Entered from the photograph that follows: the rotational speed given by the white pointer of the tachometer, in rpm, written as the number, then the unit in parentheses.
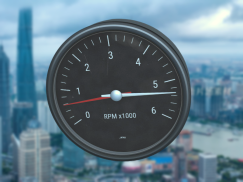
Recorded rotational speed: 5300 (rpm)
